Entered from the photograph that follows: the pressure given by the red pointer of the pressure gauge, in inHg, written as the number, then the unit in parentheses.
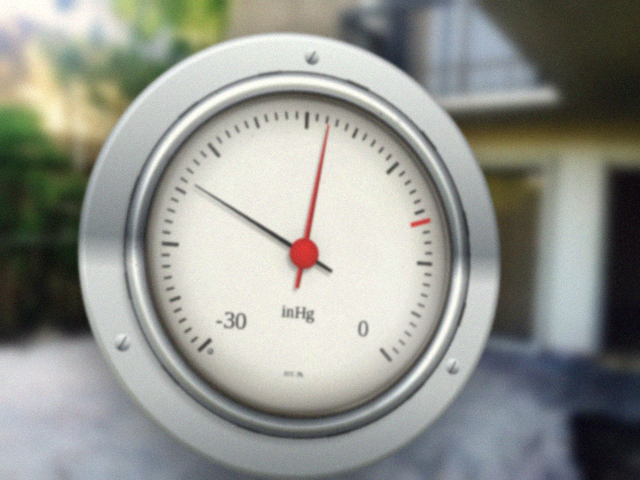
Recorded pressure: -14 (inHg)
